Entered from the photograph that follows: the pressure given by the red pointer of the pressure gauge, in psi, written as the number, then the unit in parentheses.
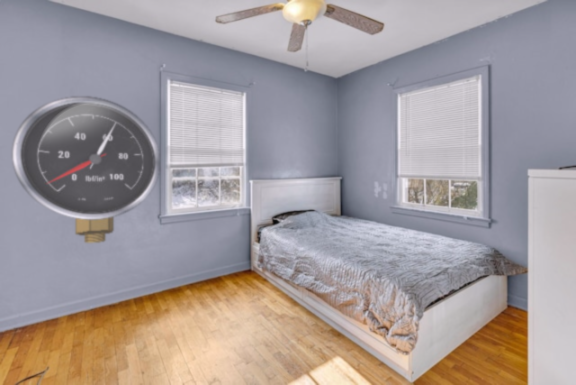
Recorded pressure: 5 (psi)
